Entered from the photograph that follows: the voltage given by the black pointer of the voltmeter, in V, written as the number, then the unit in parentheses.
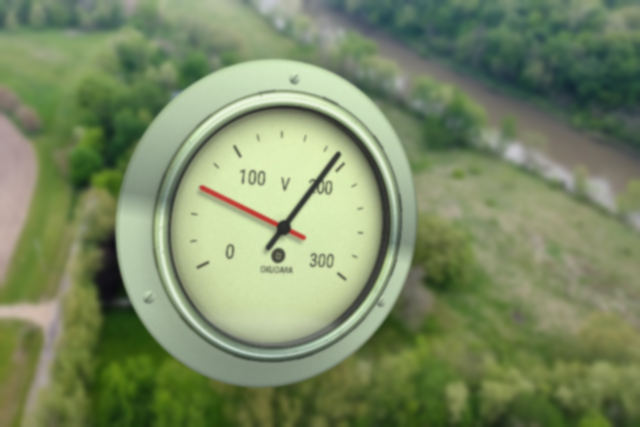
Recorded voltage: 190 (V)
